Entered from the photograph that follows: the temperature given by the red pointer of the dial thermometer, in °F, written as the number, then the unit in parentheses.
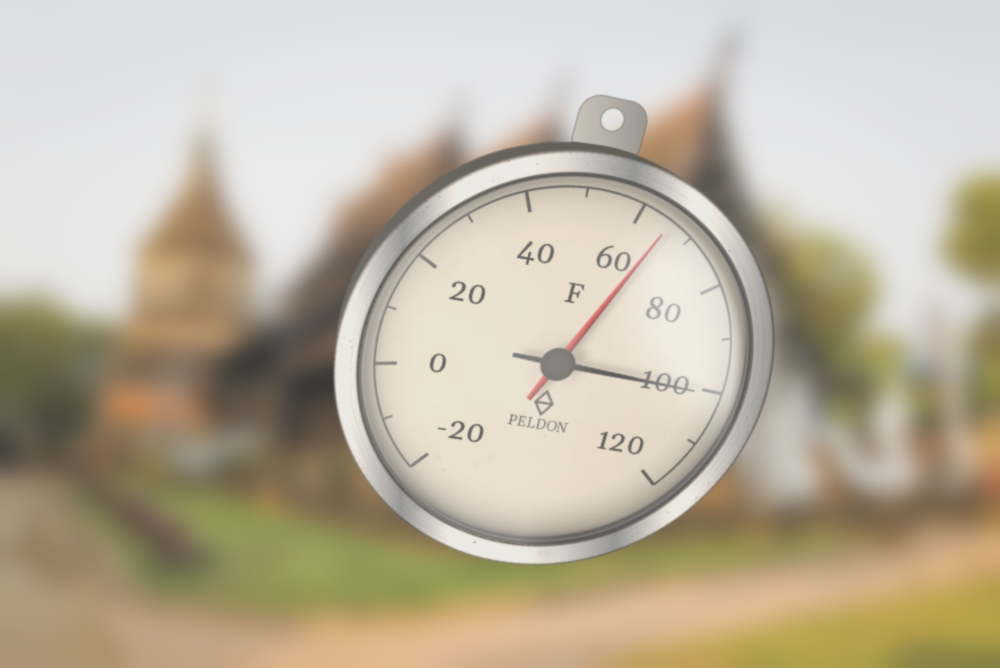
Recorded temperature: 65 (°F)
